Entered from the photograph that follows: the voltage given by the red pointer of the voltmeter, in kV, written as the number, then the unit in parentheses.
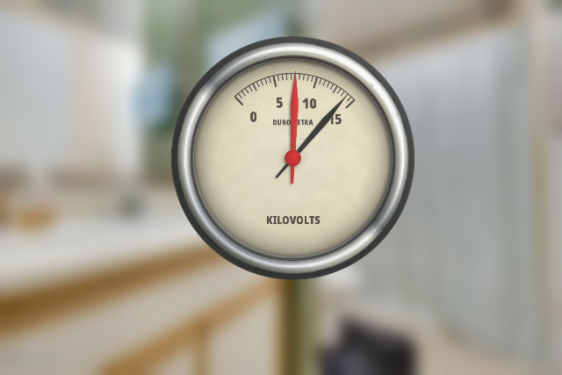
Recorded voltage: 7.5 (kV)
